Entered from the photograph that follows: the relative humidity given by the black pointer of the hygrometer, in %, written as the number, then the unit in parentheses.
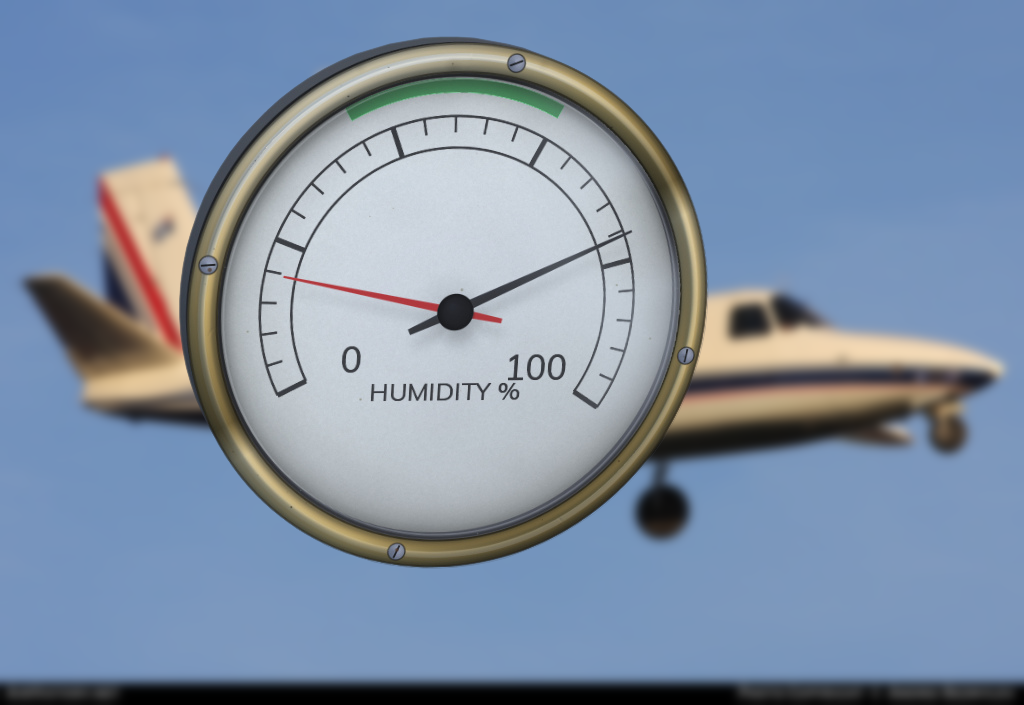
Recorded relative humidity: 76 (%)
